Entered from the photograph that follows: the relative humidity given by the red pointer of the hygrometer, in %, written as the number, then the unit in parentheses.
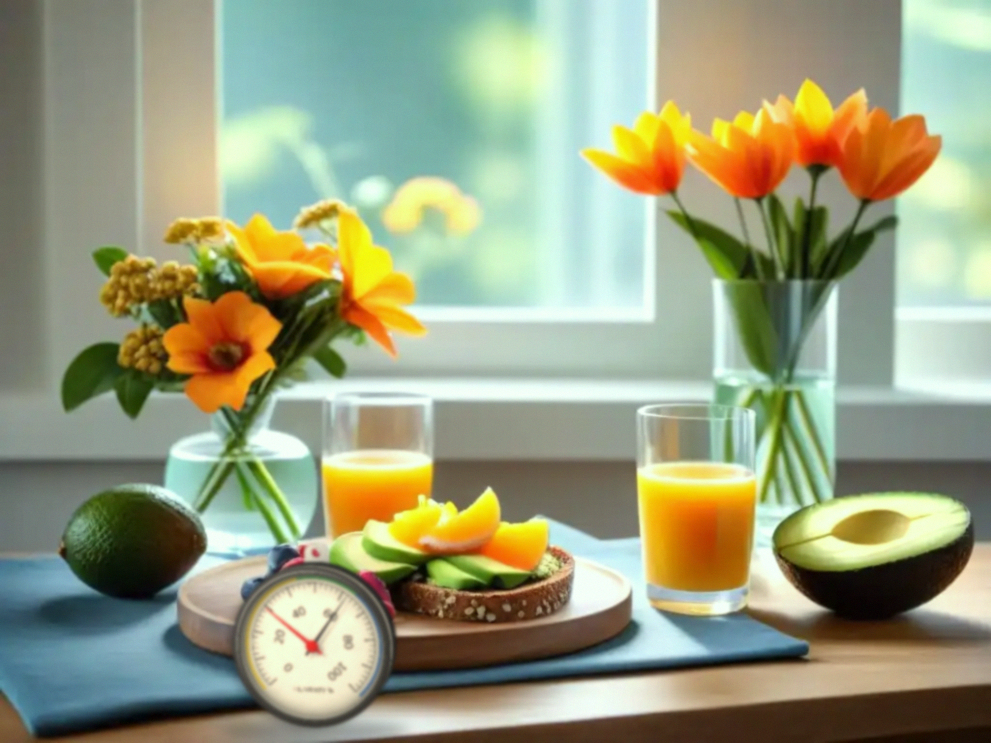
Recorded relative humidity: 30 (%)
